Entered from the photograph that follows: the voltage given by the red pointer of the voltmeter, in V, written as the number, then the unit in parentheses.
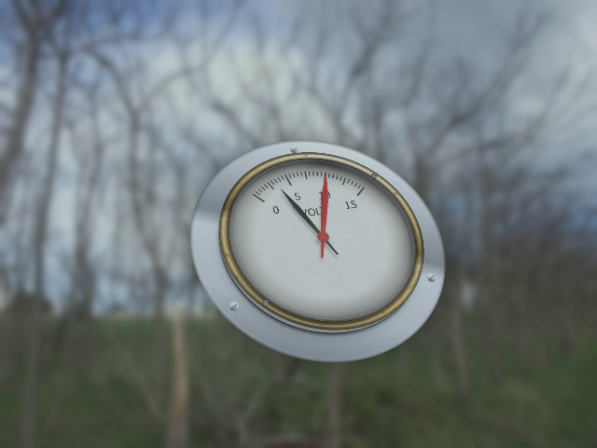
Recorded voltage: 10 (V)
